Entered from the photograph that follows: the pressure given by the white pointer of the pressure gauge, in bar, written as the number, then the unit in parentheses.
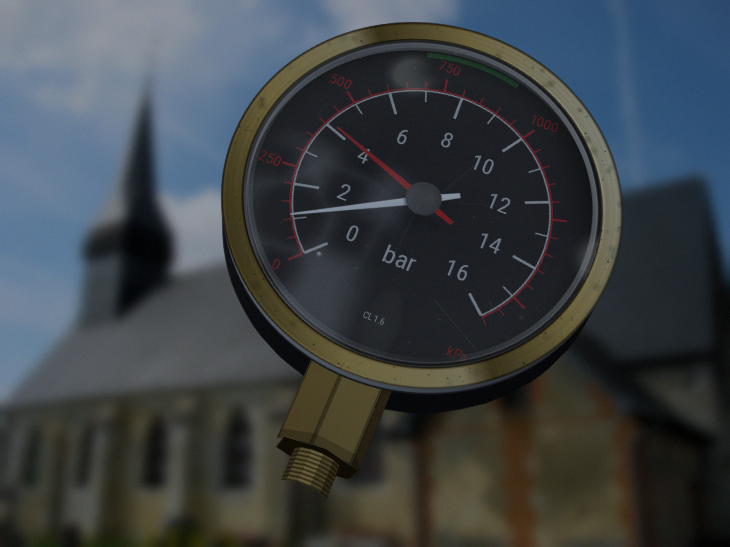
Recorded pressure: 1 (bar)
